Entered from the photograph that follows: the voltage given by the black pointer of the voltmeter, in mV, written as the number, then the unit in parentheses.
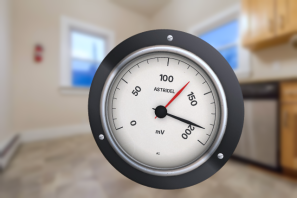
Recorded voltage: 185 (mV)
